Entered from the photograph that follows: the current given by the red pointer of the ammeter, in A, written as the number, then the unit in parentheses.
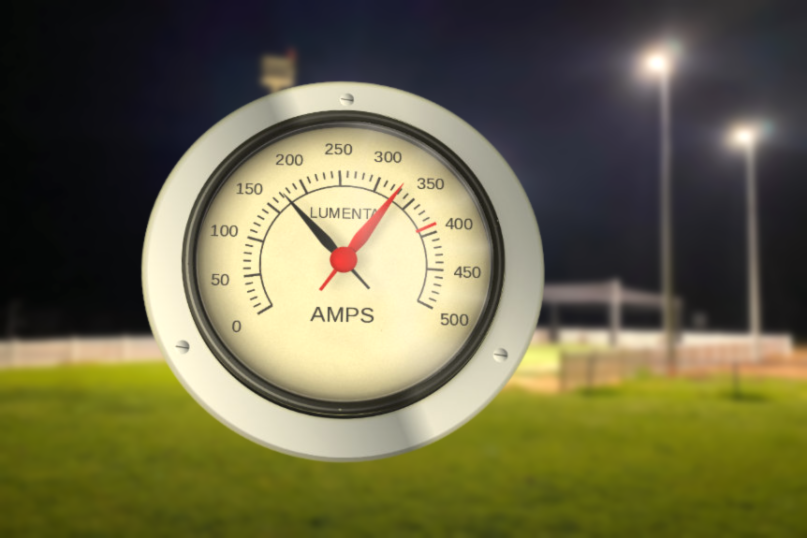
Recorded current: 330 (A)
